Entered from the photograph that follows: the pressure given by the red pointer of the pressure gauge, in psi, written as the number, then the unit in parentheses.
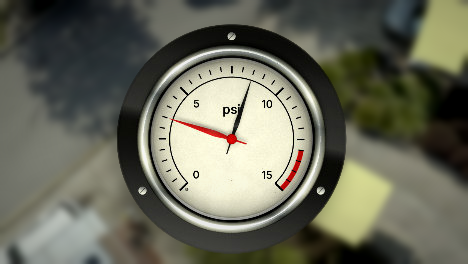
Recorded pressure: 3.5 (psi)
